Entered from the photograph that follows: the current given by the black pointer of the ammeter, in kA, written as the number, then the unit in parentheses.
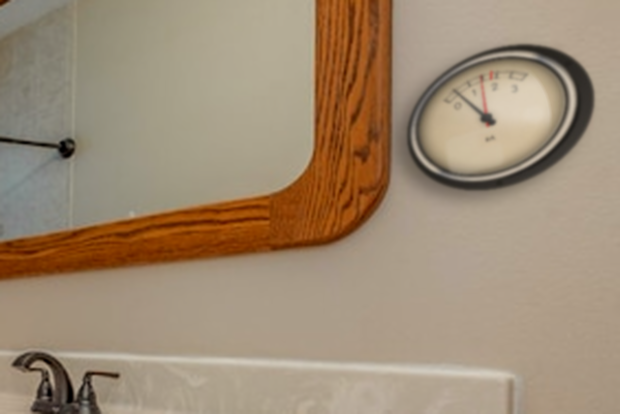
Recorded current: 0.5 (kA)
